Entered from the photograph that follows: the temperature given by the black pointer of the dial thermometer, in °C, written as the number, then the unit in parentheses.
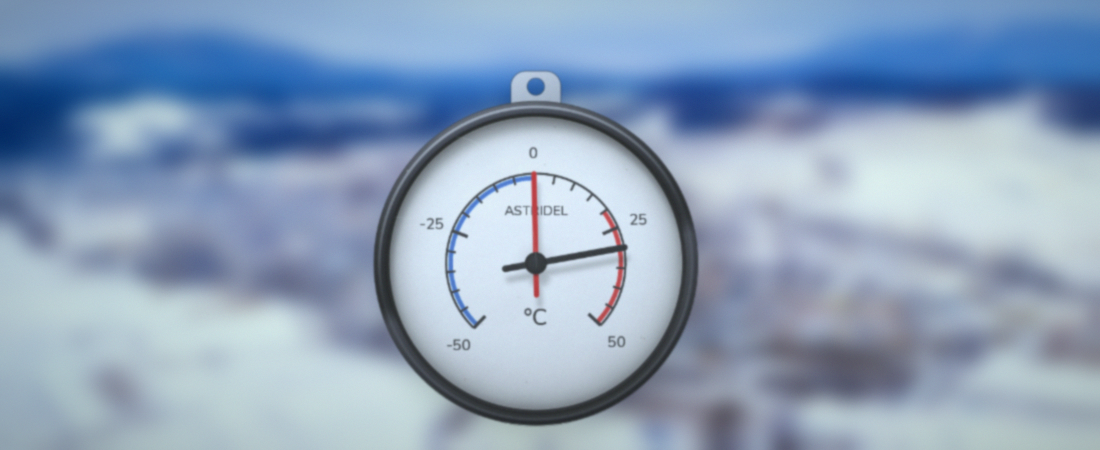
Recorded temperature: 30 (°C)
